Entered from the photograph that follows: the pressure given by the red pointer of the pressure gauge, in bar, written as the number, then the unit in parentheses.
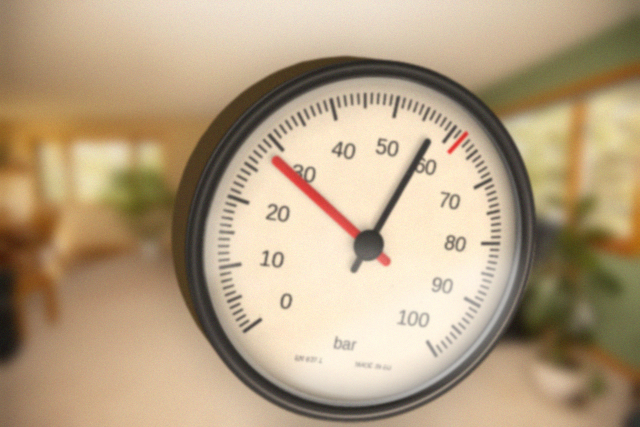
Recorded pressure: 28 (bar)
